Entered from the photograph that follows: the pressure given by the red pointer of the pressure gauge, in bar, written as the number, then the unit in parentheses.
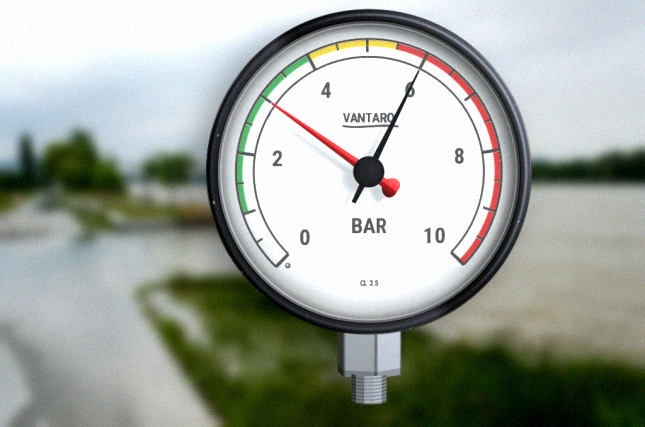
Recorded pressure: 3 (bar)
